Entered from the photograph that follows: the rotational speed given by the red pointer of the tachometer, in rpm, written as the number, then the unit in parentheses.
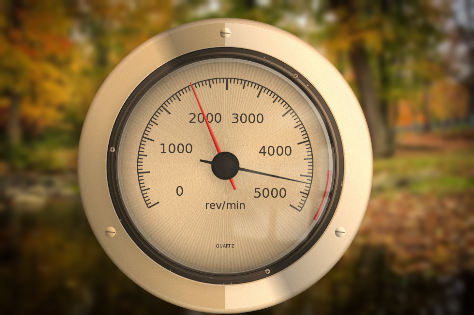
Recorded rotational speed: 2000 (rpm)
